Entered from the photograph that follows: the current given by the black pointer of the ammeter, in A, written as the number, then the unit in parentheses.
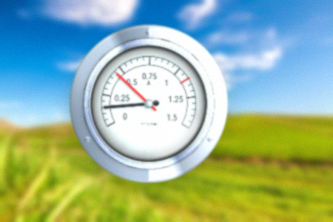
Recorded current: 0.15 (A)
